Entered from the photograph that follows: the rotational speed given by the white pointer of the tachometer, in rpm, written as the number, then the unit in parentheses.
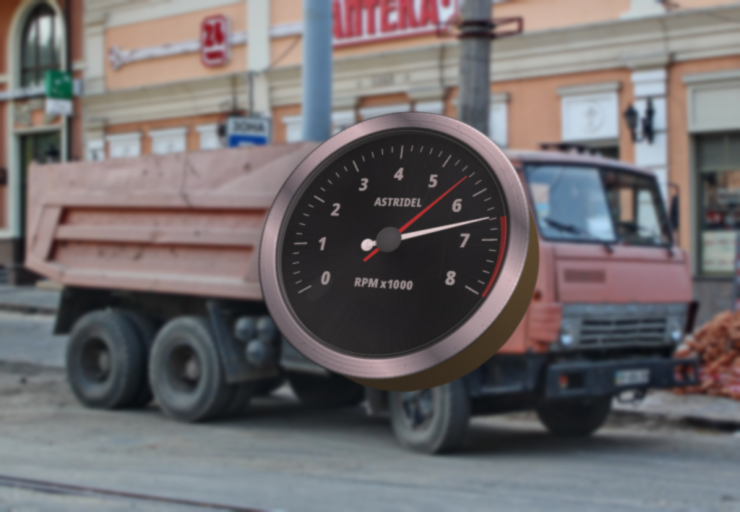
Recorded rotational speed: 6600 (rpm)
